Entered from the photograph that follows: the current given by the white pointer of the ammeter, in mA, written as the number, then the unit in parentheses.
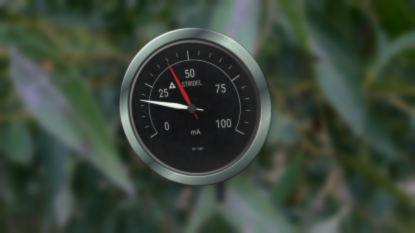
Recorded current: 17.5 (mA)
